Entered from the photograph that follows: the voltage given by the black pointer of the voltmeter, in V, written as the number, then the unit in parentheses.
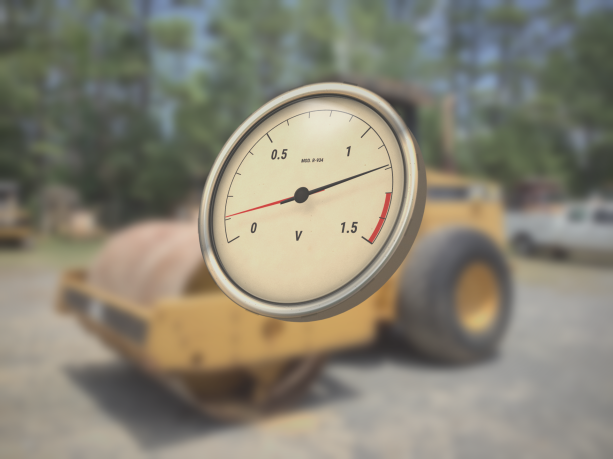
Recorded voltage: 1.2 (V)
